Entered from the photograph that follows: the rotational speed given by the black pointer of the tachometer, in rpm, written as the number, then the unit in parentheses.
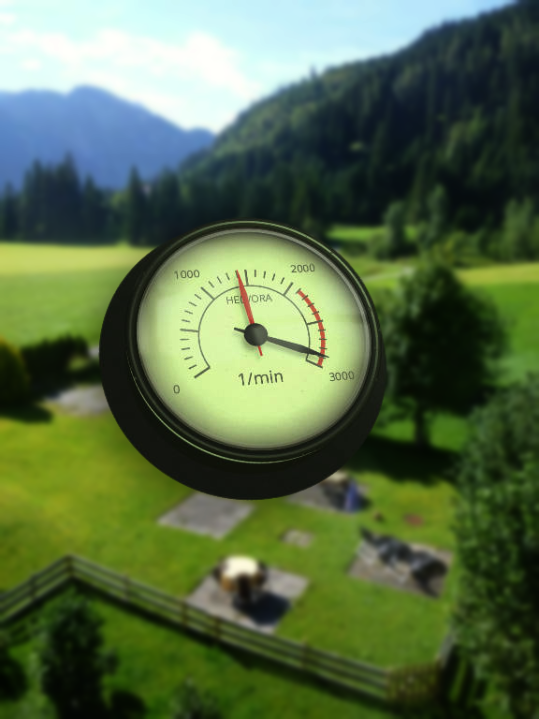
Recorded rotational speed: 2900 (rpm)
